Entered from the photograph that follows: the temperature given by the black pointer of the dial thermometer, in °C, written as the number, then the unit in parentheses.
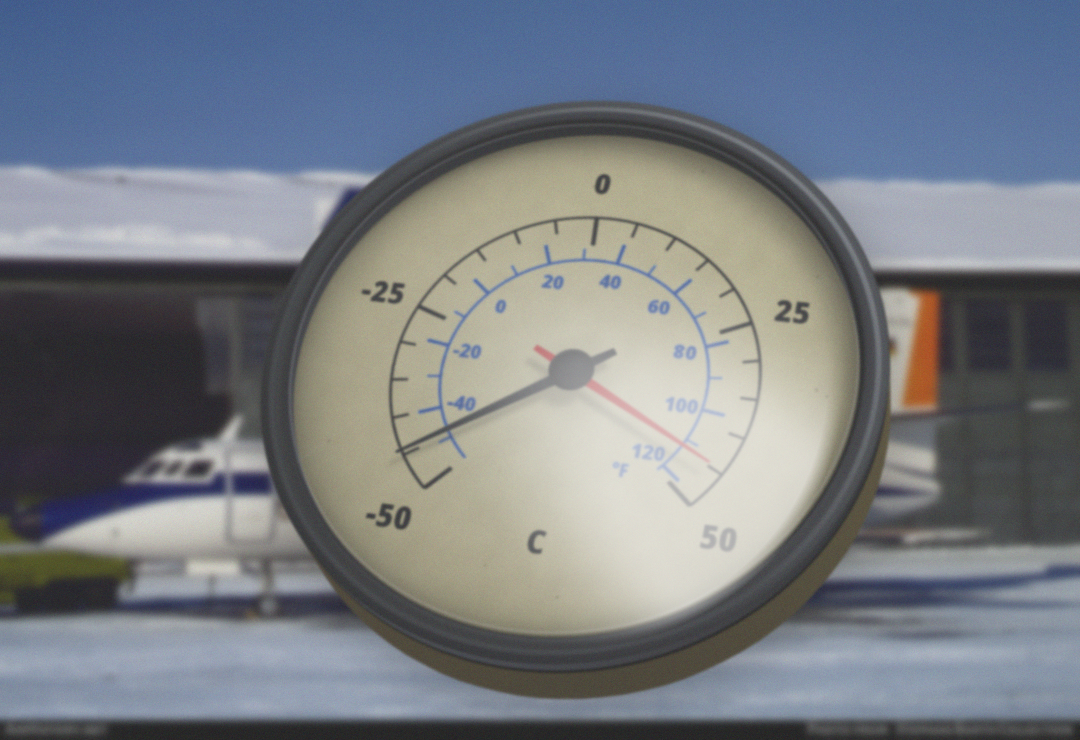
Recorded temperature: -45 (°C)
